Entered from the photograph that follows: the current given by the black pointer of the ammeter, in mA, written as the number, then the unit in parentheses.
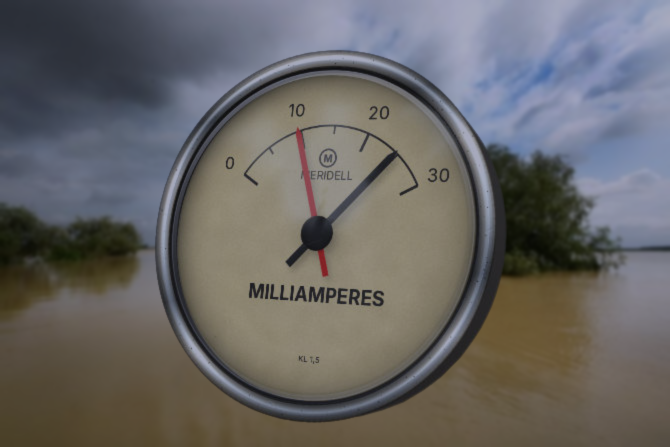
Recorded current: 25 (mA)
